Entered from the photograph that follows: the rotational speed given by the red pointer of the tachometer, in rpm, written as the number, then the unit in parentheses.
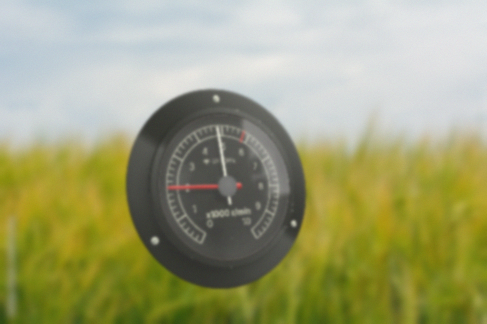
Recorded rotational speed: 2000 (rpm)
